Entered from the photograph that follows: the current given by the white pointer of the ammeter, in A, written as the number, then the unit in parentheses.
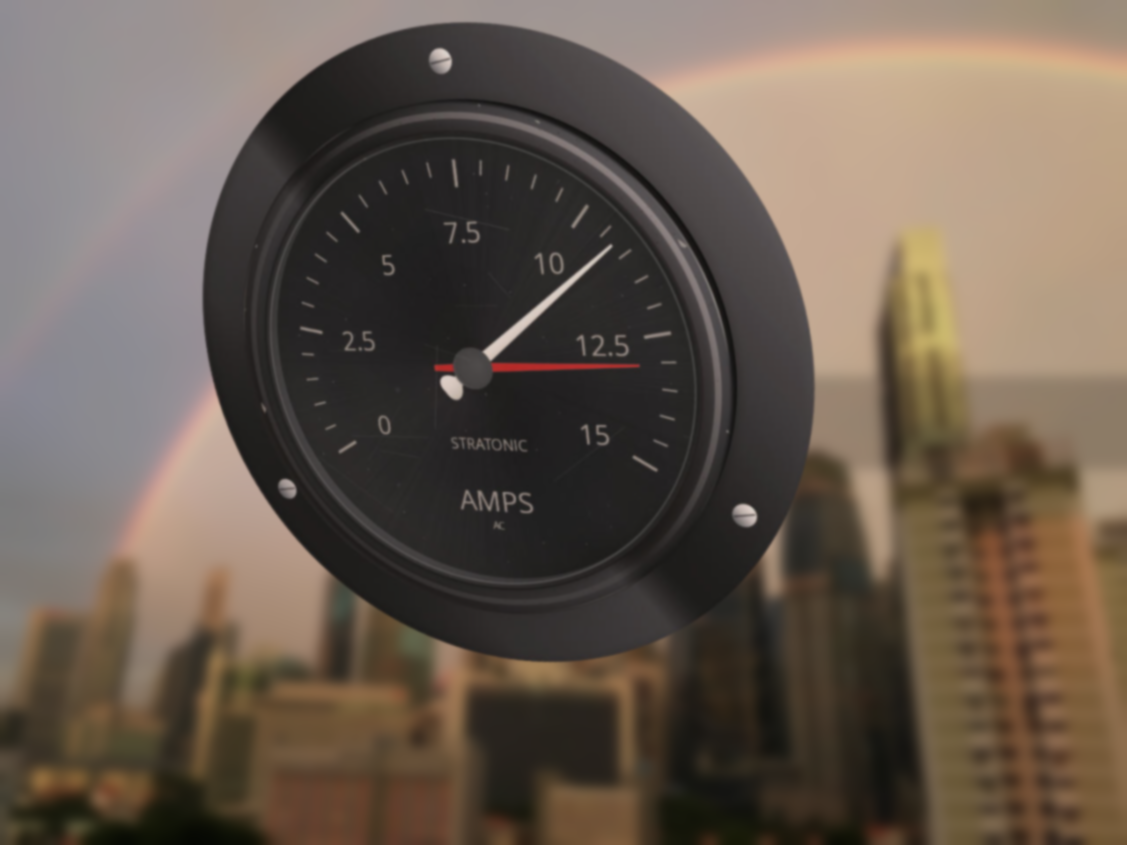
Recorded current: 10.75 (A)
